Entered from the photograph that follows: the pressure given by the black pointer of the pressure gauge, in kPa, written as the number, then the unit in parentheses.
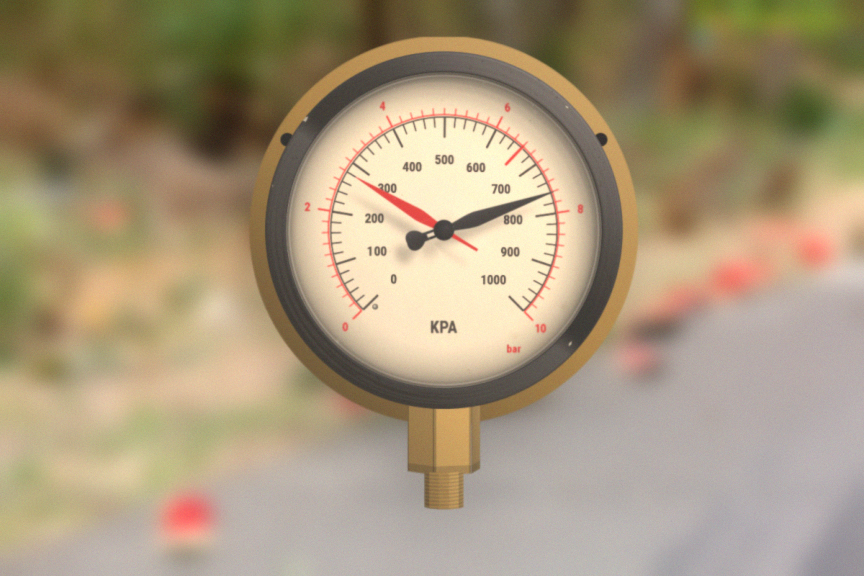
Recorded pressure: 760 (kPa)
